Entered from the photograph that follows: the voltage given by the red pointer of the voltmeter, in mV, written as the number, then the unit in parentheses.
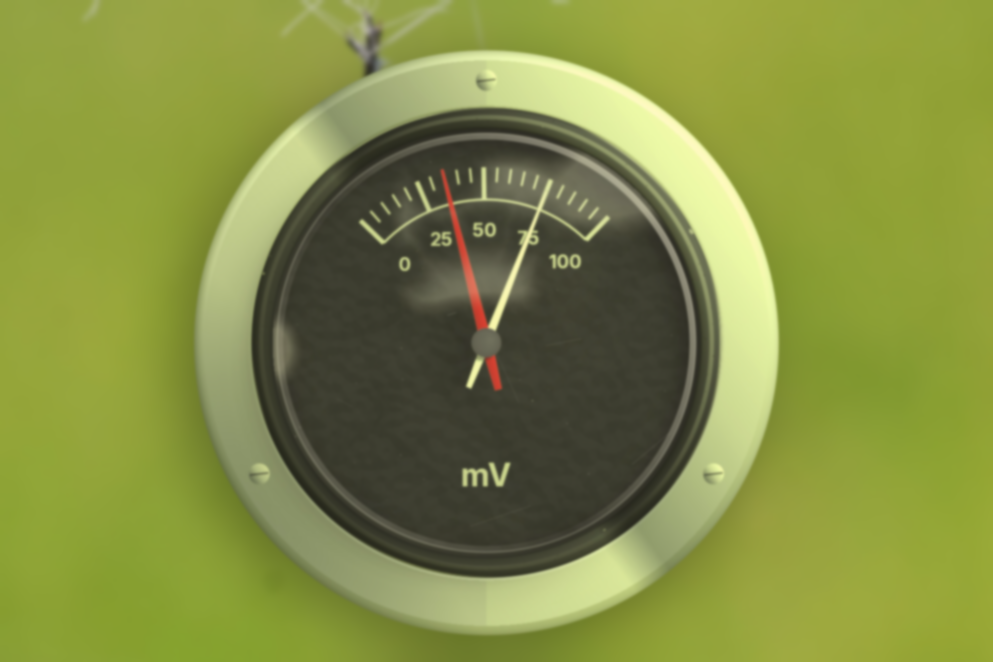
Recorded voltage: 35 (mV)
